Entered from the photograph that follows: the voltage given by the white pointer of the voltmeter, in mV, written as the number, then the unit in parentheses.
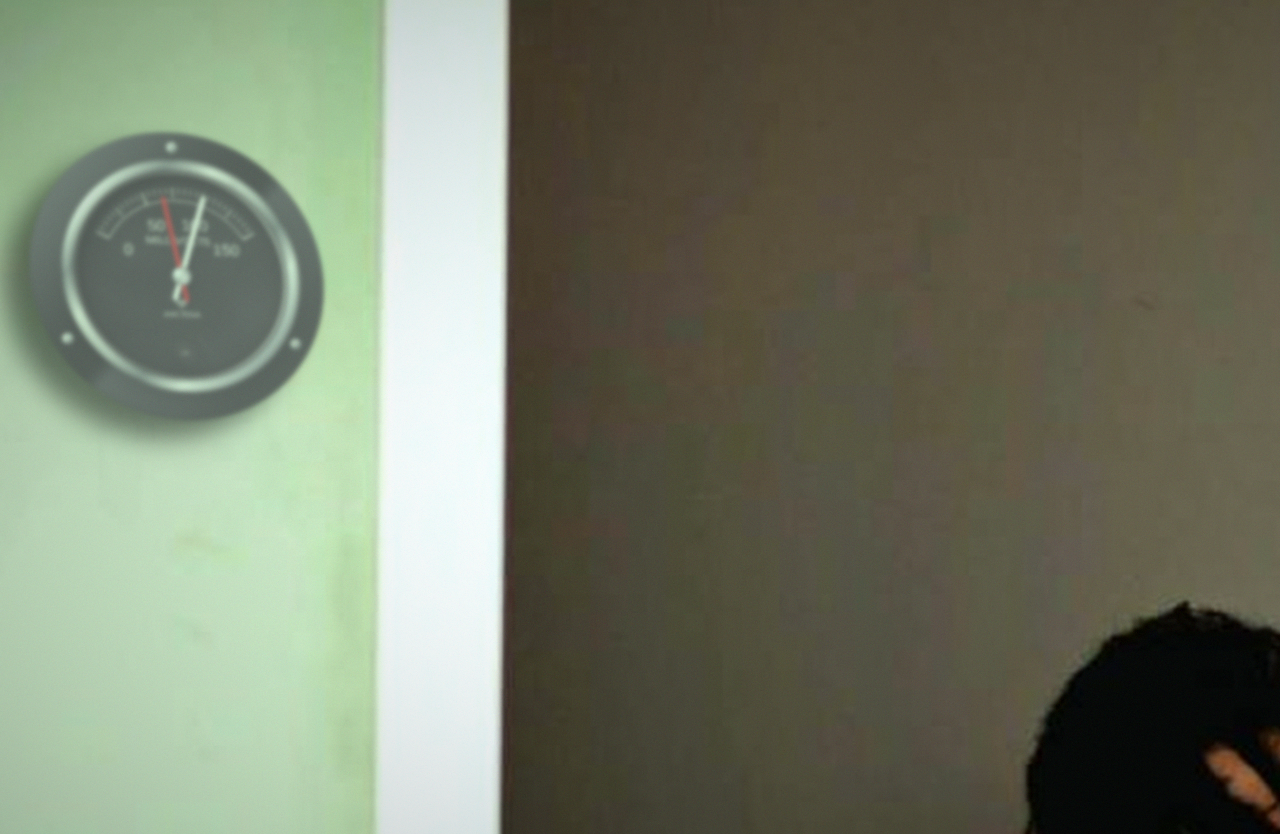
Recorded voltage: 100 (mV)
